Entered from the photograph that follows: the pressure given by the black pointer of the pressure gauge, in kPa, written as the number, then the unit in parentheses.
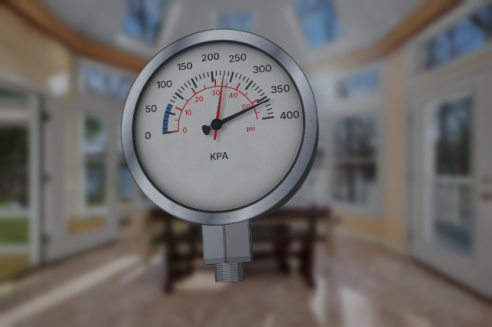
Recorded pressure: 360 (kPa)
